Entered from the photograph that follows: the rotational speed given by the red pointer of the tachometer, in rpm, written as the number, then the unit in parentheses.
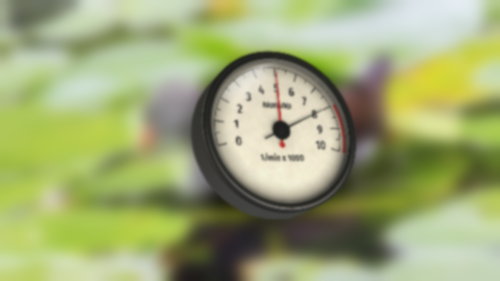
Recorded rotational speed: 5000 (rpm)
